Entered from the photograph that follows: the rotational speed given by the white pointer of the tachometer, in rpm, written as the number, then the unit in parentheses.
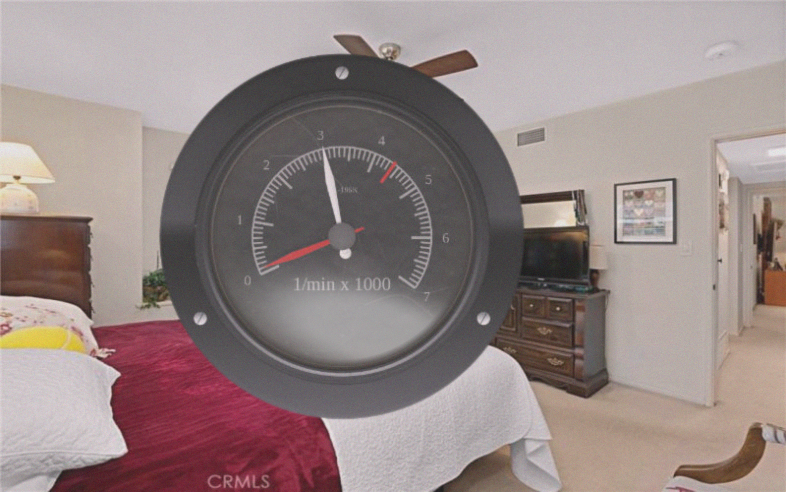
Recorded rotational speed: 3000 (rpm)
